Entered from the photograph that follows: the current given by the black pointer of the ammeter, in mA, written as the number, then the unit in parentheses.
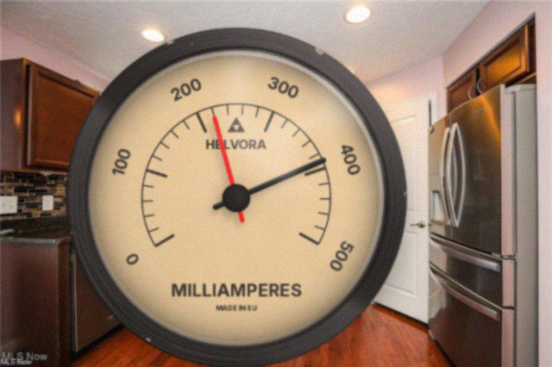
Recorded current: 390 (mA)
